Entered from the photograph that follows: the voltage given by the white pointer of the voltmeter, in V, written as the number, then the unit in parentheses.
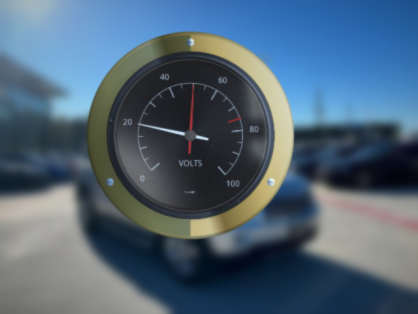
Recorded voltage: 20 (V)
